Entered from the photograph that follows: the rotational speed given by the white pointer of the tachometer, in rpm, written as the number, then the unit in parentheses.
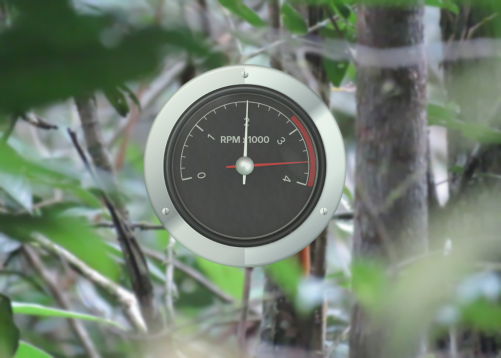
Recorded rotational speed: 2000 (rpm)
